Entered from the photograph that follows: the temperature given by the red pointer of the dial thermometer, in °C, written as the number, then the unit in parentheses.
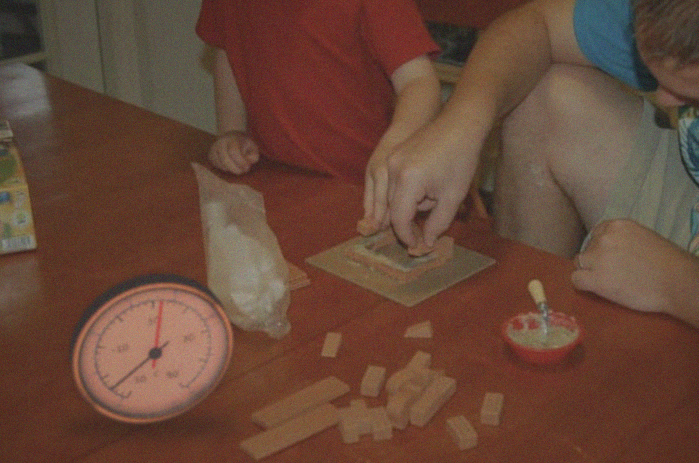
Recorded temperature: 12 (°C)
